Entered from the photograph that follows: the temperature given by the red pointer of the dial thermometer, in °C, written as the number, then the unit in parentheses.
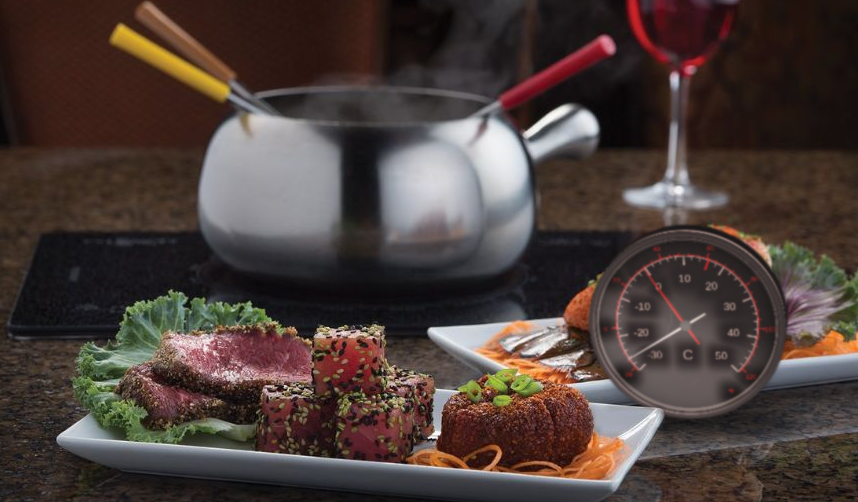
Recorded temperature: 0 (°C)
